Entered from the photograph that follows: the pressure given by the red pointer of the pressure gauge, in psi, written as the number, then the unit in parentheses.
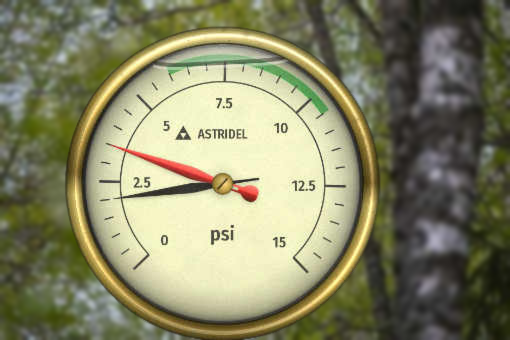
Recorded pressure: 3.5 (psi)
